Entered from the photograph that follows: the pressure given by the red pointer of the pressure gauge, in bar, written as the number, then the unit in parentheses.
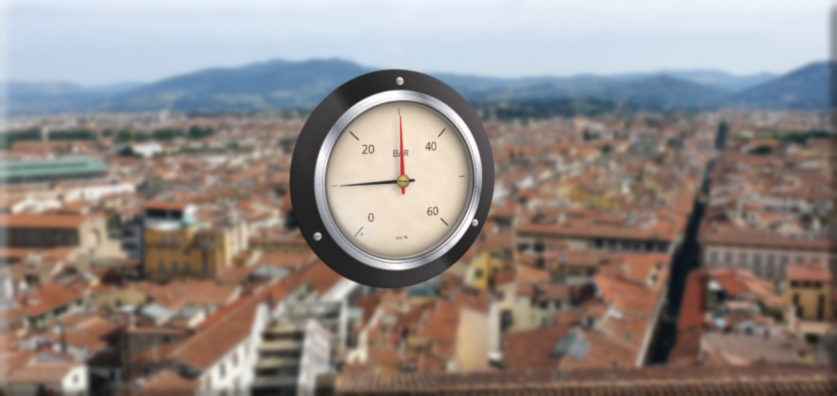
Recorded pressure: 30 (bar)
